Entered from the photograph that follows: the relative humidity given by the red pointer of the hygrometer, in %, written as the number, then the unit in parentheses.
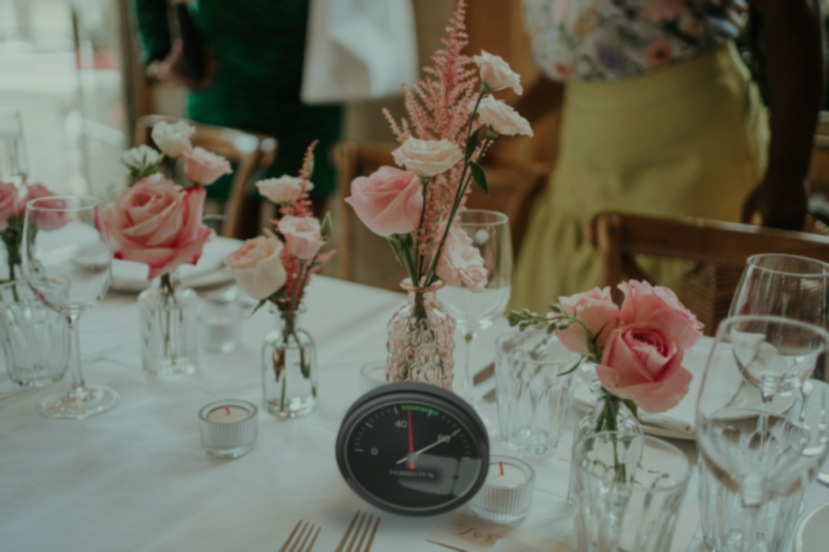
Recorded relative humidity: 48 (%)
